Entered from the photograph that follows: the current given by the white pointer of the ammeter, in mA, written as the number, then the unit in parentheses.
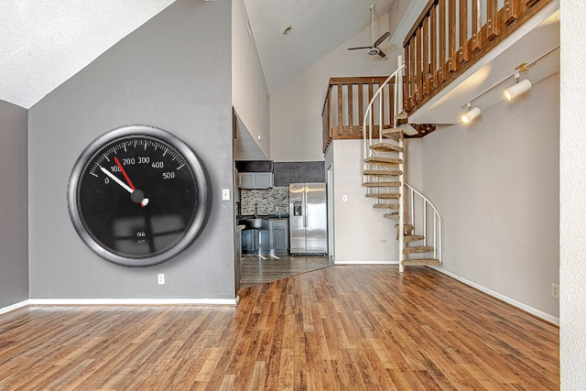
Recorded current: 50 (mA)
